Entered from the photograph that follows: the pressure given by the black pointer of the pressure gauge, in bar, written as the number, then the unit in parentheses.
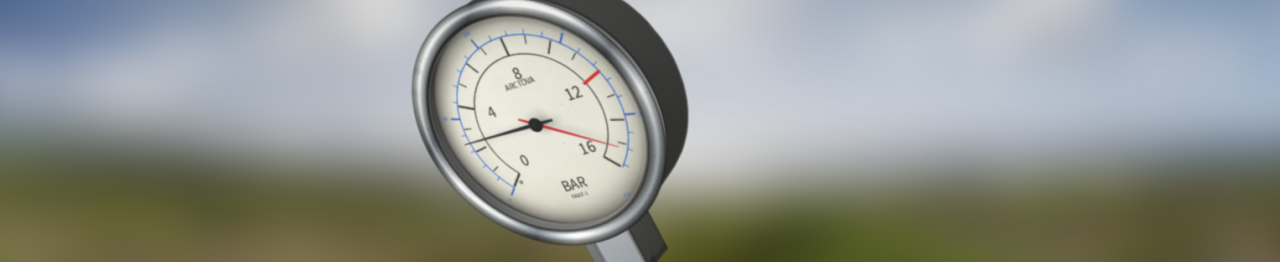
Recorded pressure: 2.5 (bar)
